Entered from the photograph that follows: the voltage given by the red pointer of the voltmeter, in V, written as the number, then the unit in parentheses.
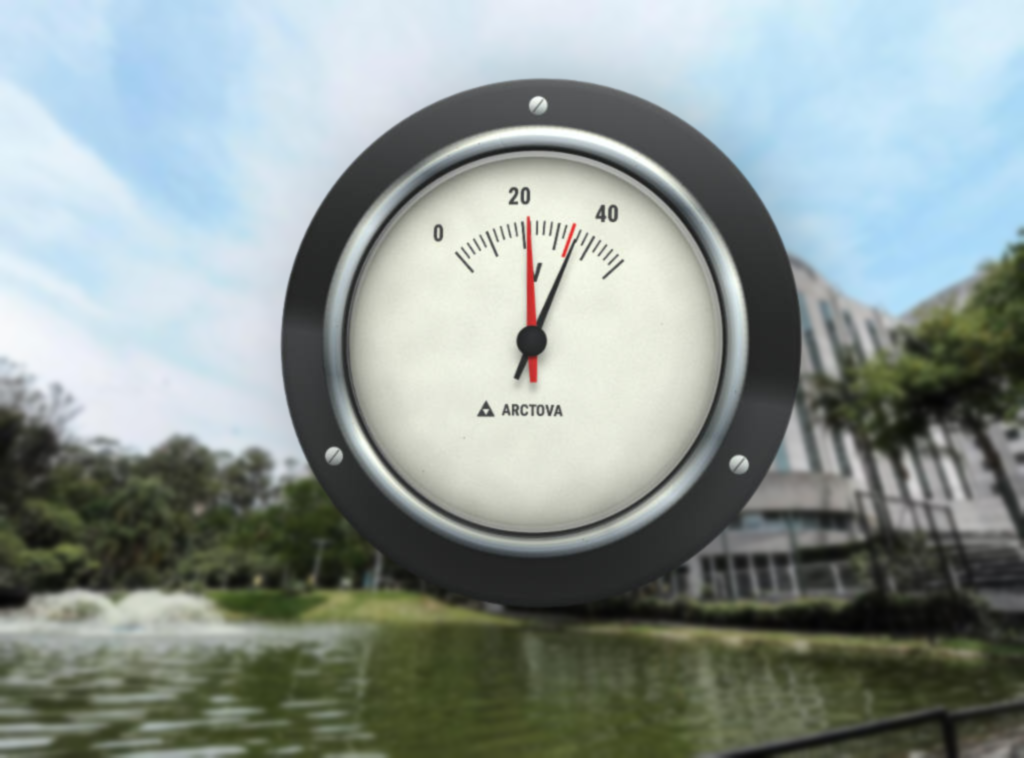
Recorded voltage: 22 (V)
